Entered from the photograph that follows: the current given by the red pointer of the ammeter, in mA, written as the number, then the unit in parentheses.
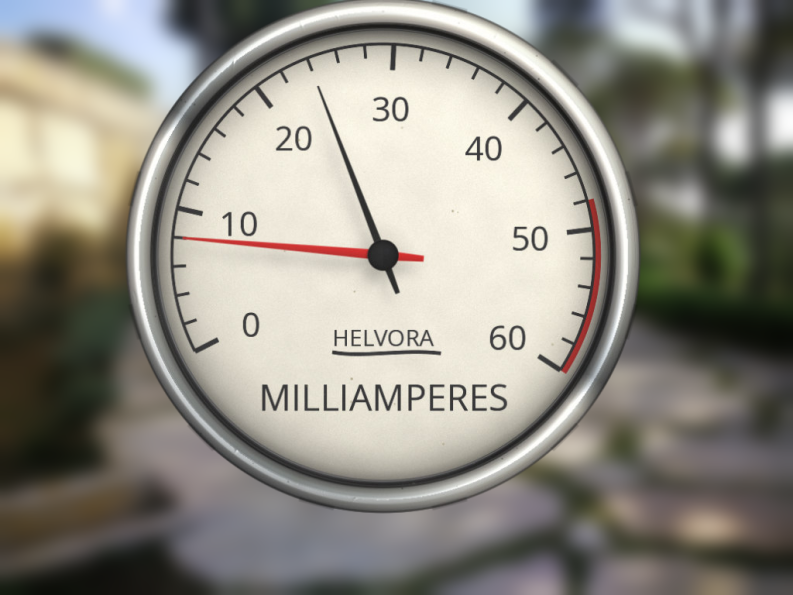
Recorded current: 8 (mA)
